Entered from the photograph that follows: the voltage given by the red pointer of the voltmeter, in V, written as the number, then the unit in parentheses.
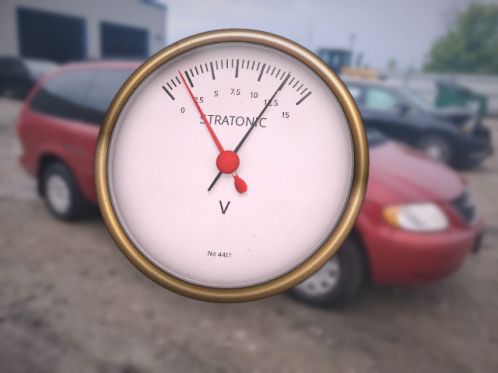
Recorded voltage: 2 (V)
